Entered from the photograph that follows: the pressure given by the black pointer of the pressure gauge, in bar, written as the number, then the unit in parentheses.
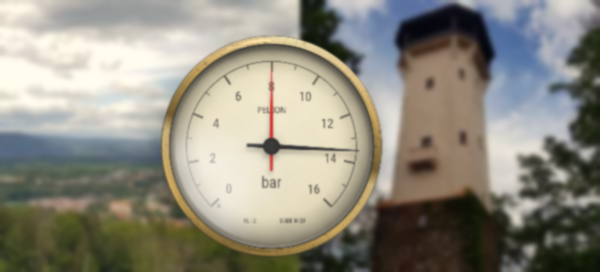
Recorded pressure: 13.5 (bar)
